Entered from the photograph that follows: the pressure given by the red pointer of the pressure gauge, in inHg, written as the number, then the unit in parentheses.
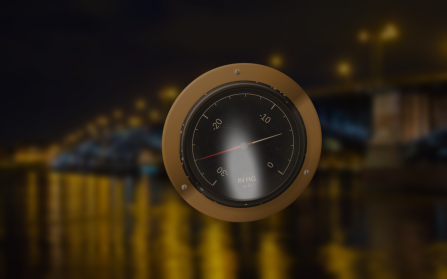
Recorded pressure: -26 (inHg)
